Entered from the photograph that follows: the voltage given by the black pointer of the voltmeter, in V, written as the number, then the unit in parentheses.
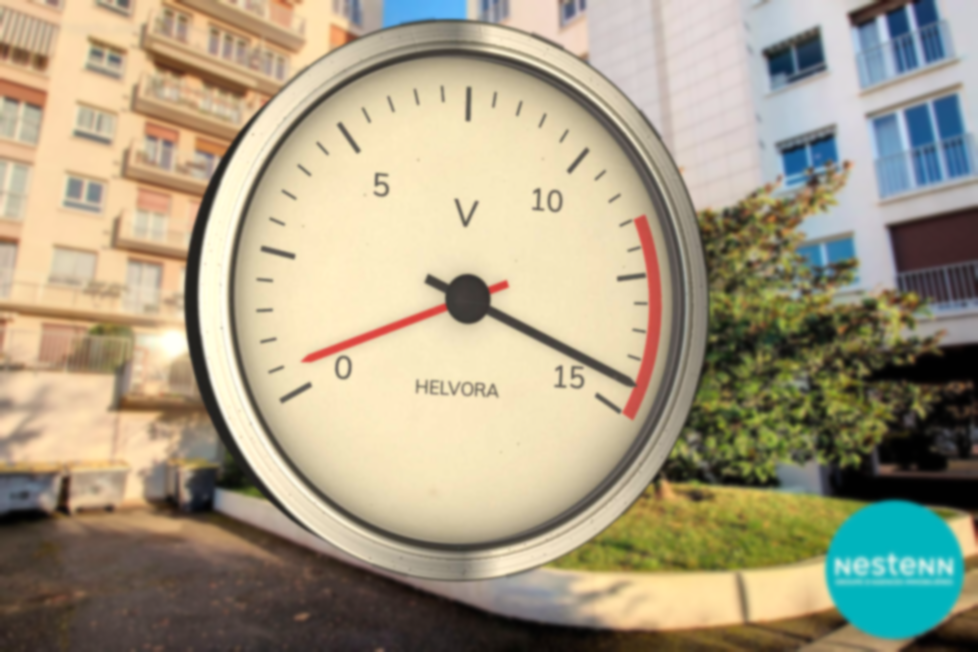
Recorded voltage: 14.5 (V)
